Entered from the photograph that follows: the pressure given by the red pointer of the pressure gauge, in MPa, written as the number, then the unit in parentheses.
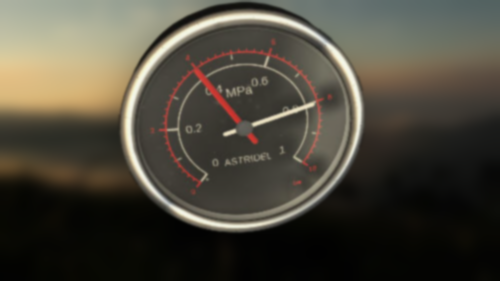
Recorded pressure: 0.4 (MPa)
